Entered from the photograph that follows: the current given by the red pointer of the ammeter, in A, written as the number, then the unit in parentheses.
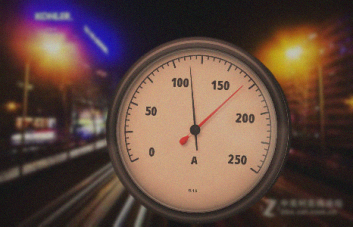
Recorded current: 170 (A)
